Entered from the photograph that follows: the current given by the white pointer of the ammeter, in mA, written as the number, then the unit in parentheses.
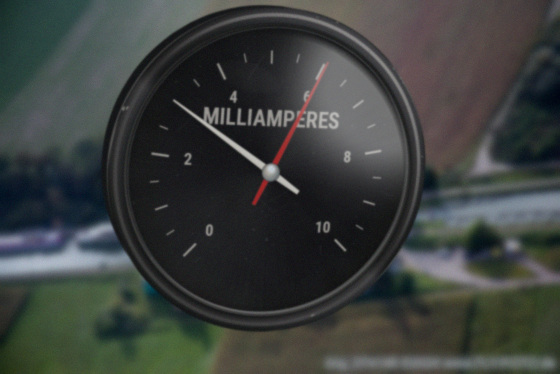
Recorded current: 3 (mA)
